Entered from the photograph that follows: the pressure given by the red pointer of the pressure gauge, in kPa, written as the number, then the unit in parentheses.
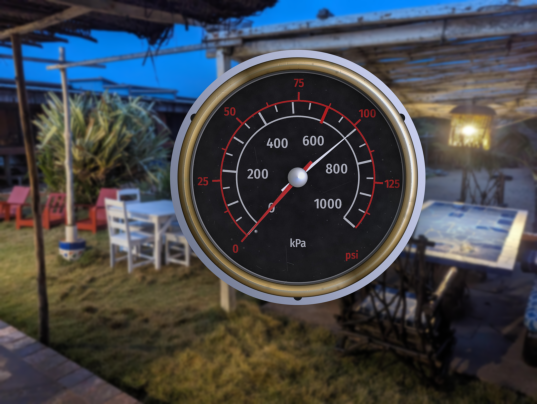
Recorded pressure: 0 (kPa)
